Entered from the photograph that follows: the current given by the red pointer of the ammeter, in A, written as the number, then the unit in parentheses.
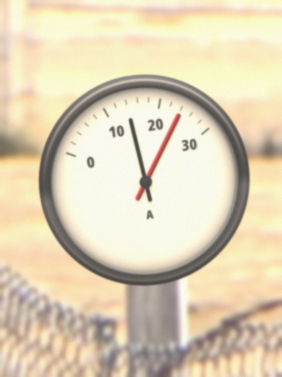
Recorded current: 24 (A)
